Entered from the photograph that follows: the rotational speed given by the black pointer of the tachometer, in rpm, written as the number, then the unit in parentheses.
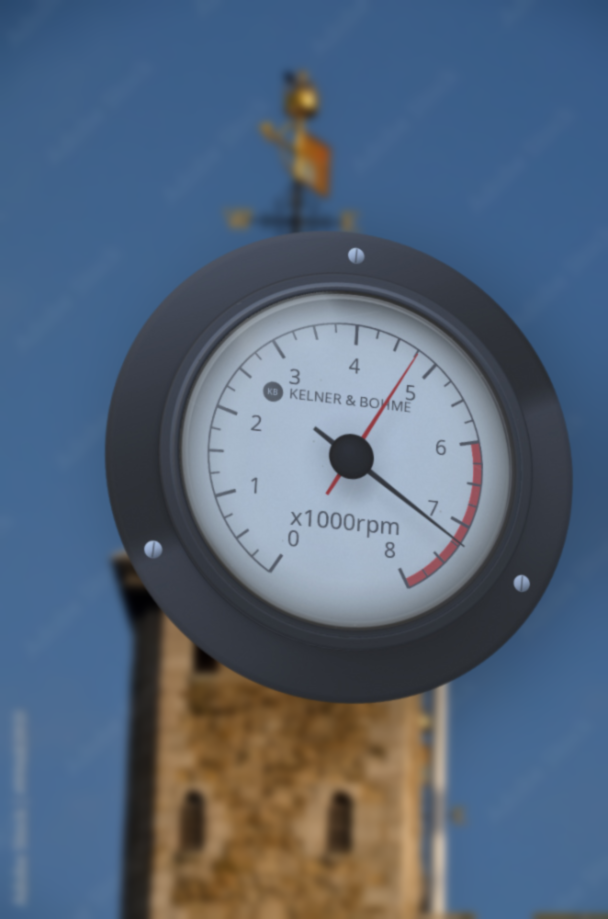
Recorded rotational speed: 7250 (rpm)
